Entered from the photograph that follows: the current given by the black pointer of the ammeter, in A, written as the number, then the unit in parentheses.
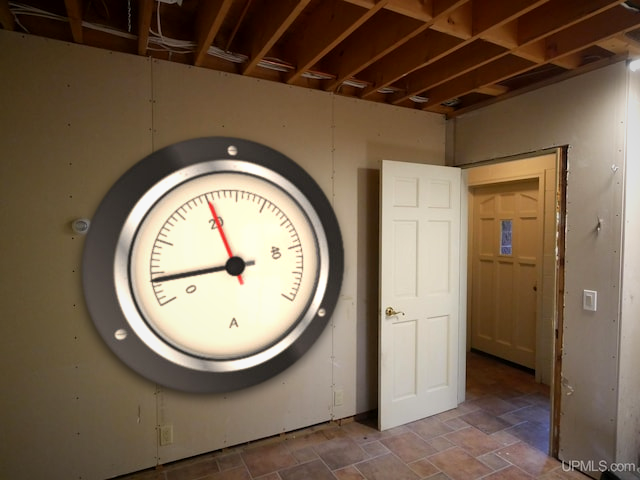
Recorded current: 4 (A)
